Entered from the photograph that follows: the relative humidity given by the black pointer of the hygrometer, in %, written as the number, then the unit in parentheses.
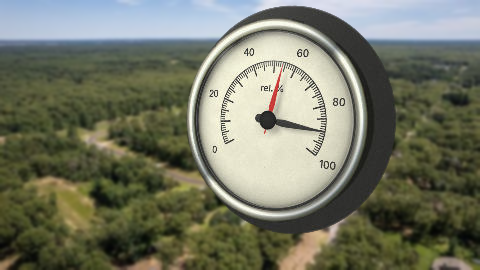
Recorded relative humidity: 90 (%)
